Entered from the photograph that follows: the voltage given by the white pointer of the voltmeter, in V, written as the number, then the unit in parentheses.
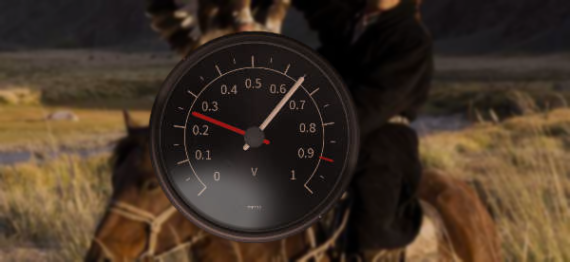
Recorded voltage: 0.65 (V)
